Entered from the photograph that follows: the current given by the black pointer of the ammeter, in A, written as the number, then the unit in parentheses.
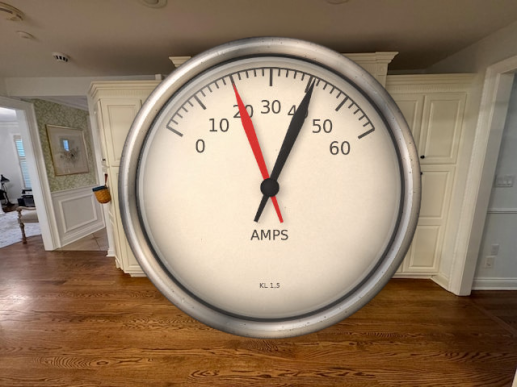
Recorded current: 41 (A)
